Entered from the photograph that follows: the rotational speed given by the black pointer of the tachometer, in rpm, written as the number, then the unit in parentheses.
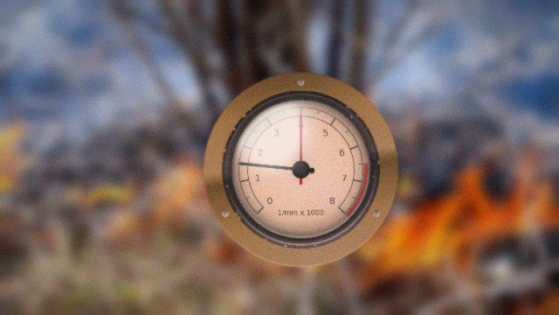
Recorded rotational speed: 1500 (rpm)
